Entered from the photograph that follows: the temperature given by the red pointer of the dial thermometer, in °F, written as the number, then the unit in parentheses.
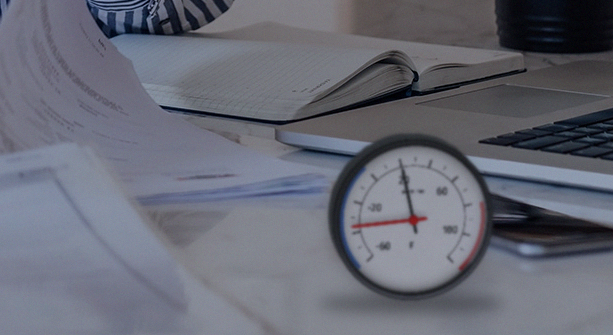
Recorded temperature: -35 (°F)
